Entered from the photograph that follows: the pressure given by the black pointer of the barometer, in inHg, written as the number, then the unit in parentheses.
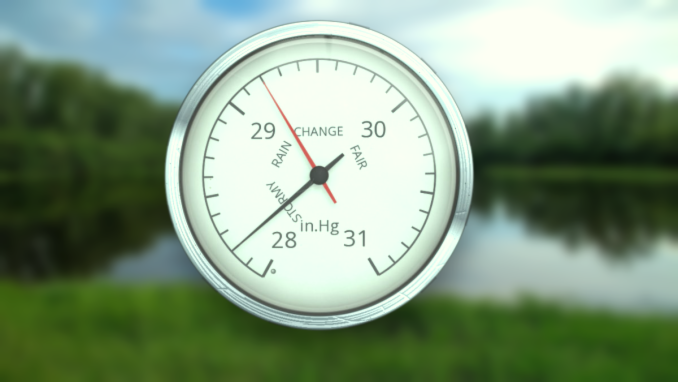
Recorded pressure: 28.2 (inHg)
